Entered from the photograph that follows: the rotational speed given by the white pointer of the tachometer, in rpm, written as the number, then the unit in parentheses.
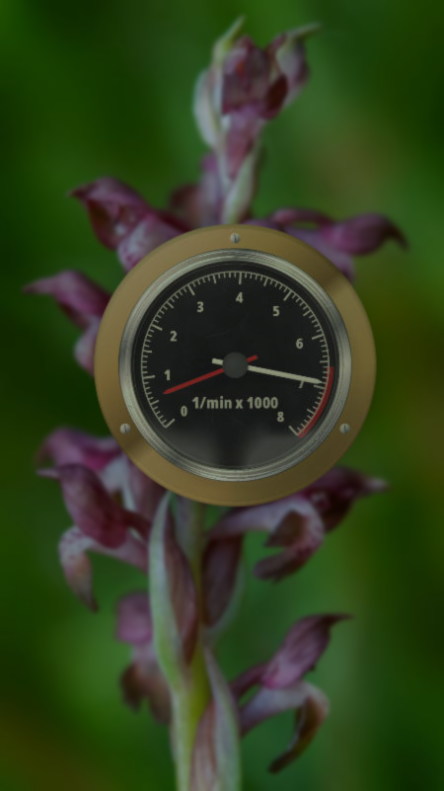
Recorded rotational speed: 6900 (rpm)
